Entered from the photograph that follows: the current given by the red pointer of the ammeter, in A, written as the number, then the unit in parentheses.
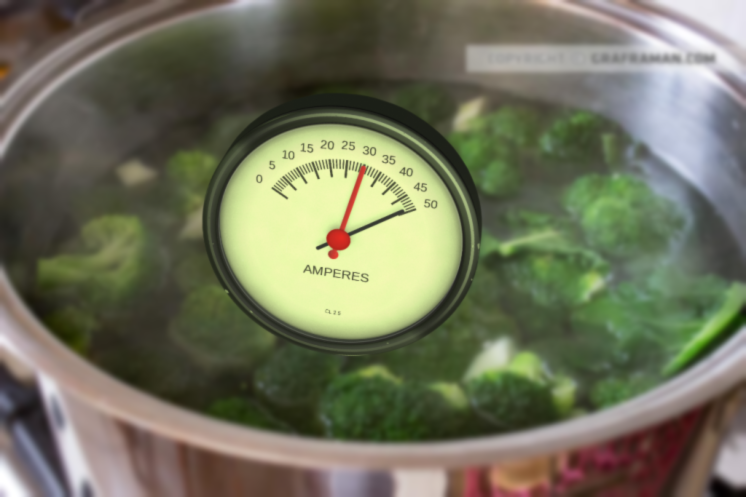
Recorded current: 30 (A)
